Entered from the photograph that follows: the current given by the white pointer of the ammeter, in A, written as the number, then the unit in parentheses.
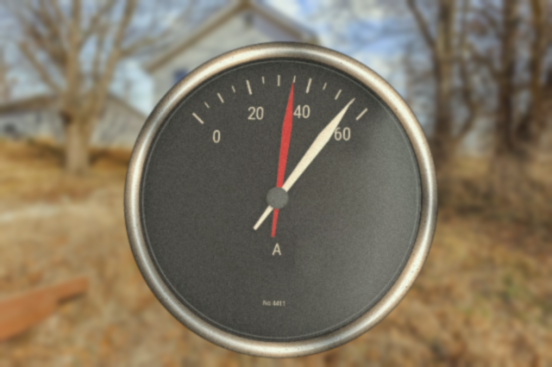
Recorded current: 55 (A)
